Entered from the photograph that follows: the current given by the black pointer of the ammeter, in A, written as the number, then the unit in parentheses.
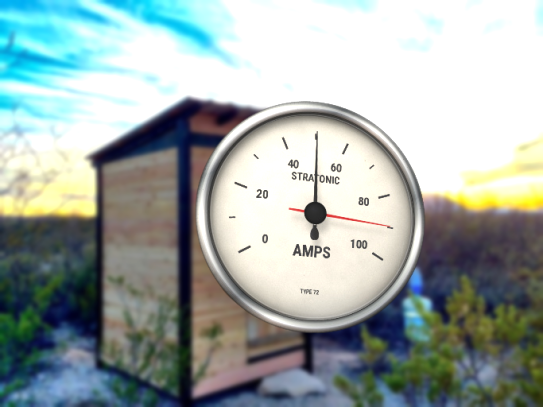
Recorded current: 50 (A)
